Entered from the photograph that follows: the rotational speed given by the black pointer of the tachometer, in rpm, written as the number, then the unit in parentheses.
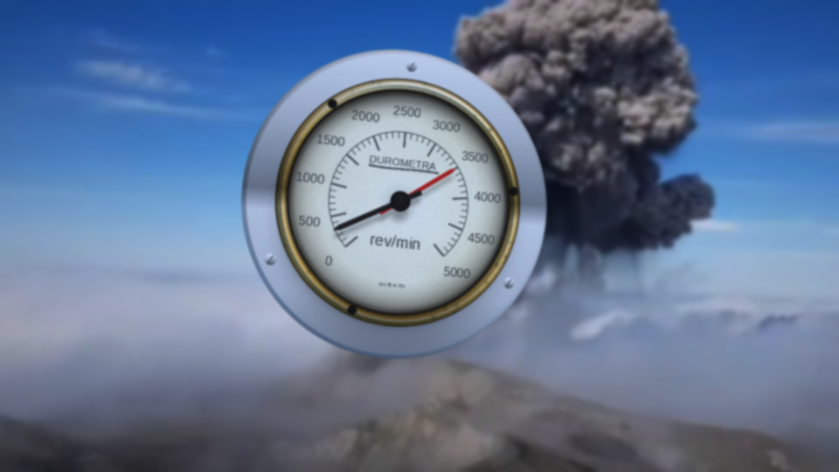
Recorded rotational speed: 300 (rpm)
